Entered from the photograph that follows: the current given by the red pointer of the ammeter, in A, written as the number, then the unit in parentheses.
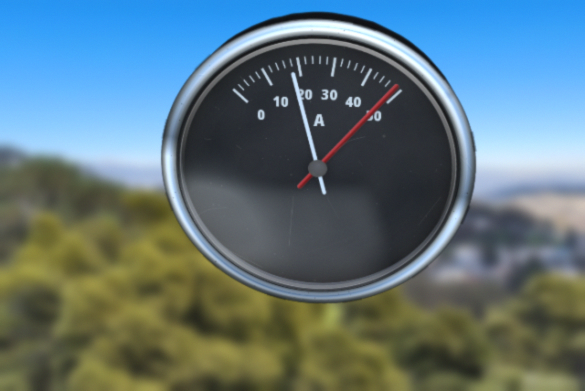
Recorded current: 48 (A)
